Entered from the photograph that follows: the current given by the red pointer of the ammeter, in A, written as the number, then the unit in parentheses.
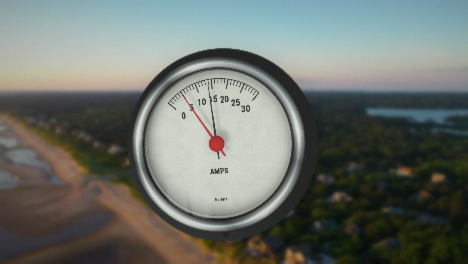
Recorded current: 5 (A)
